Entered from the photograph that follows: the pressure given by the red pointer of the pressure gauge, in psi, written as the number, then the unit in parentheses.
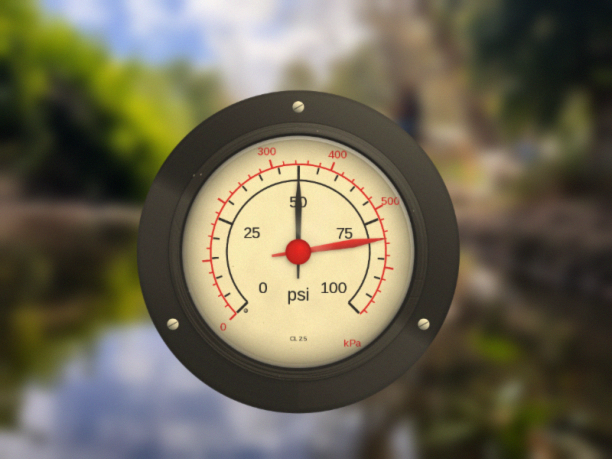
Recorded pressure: 80 (psi)
